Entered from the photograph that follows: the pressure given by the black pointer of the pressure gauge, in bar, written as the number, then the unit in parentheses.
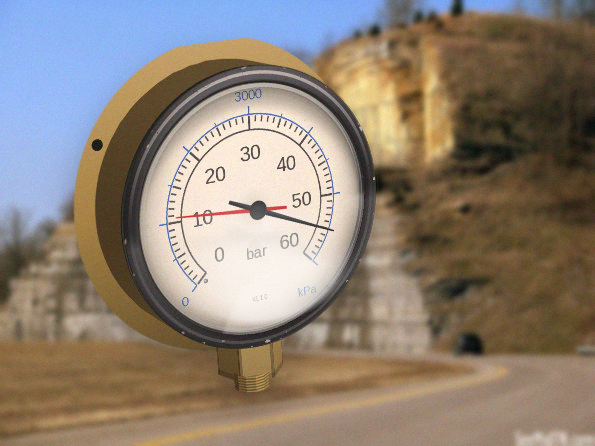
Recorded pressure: 55 (bar)
